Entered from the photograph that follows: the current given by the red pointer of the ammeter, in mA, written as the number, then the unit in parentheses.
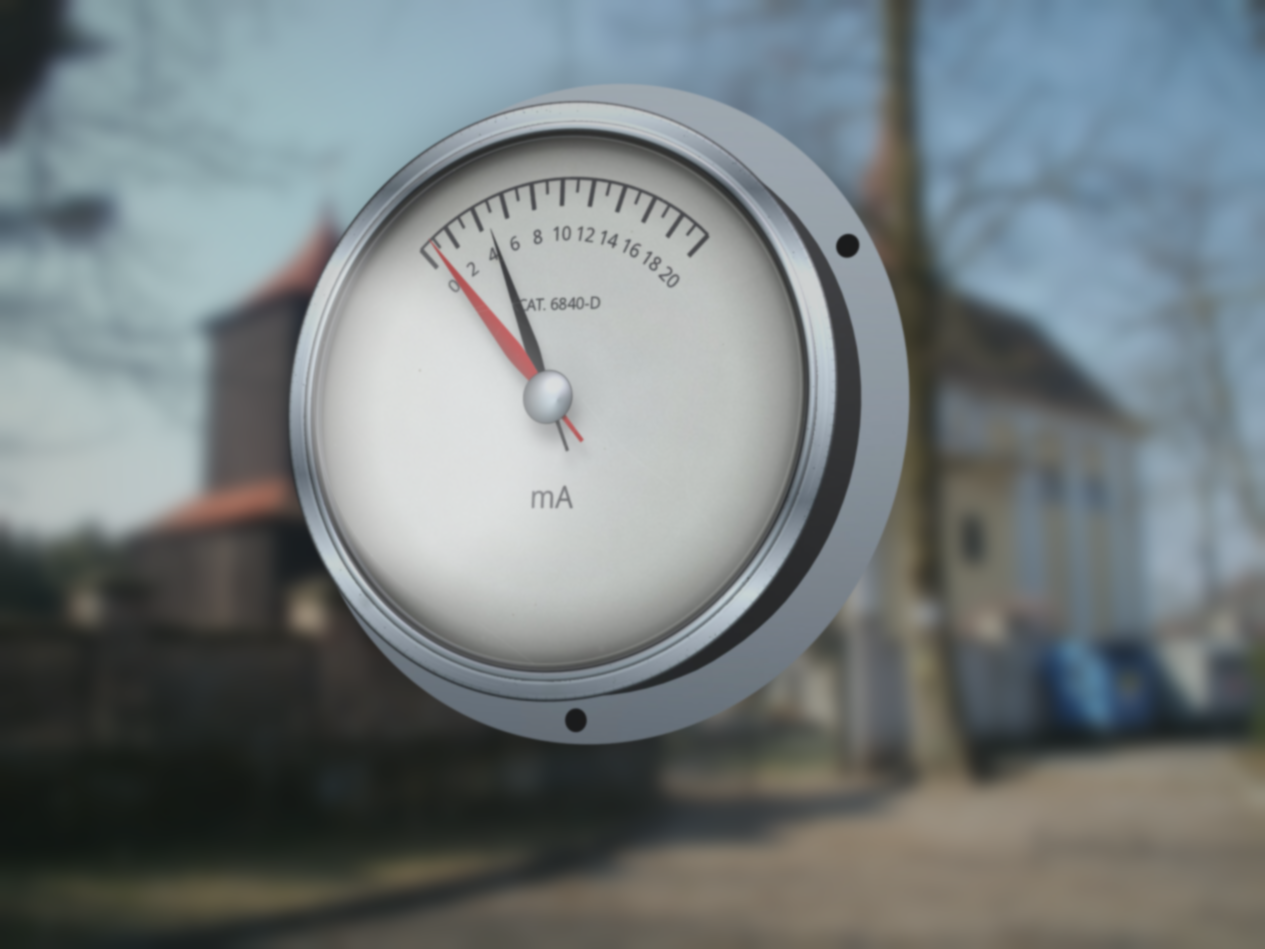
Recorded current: 1 (mA)
